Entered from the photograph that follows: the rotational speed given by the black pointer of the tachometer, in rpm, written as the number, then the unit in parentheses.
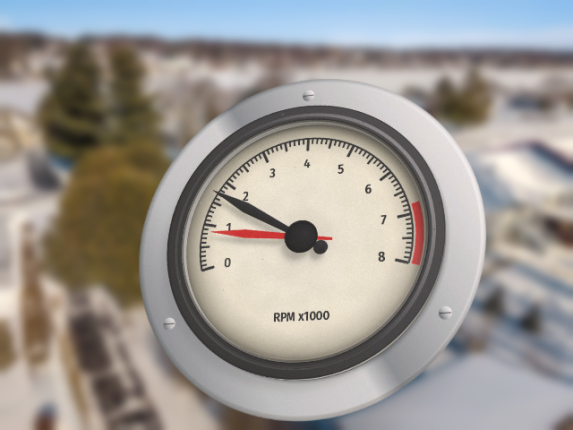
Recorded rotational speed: 1700 (rpm)
